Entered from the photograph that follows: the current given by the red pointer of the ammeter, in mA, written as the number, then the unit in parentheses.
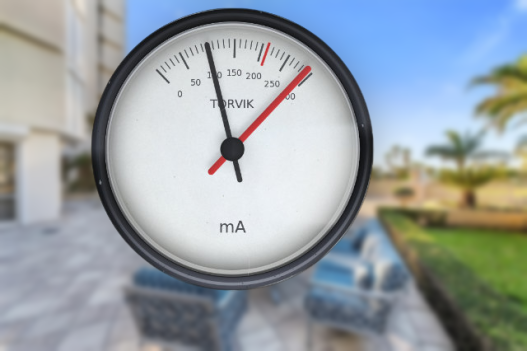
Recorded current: 290 (mA)
